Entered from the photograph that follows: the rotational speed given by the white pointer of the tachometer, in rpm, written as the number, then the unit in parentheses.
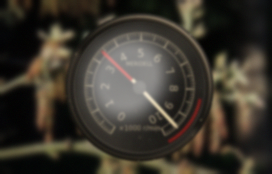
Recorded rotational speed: 9500 (rpm)
